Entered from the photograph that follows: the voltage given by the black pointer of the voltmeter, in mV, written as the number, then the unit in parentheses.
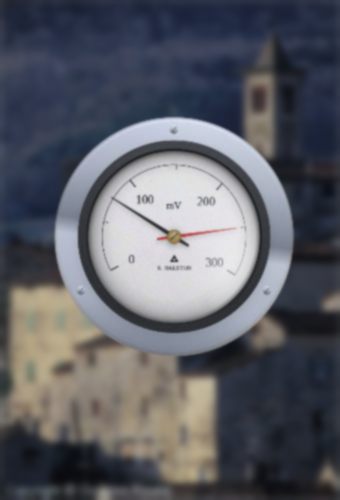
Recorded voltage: 75 (mV)
